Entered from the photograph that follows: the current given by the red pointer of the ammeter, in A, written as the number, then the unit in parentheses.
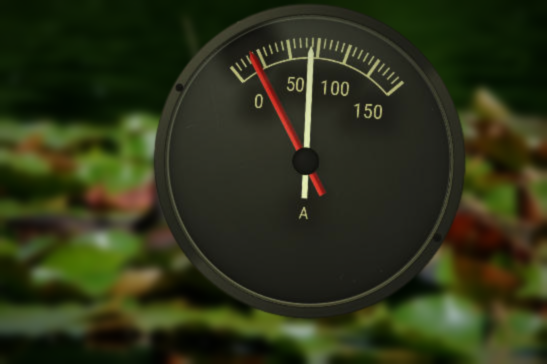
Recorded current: 20 (A)
